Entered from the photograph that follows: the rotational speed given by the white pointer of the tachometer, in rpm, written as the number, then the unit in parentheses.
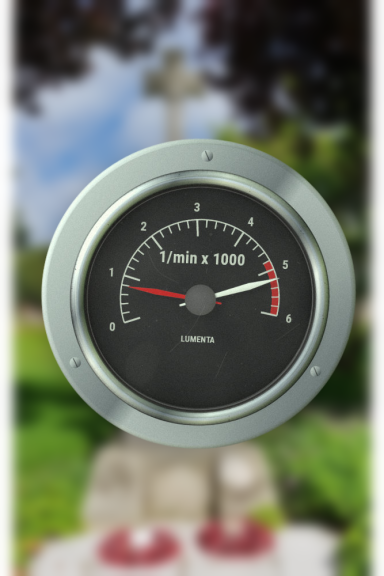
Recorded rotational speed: 5200 (rpm)
